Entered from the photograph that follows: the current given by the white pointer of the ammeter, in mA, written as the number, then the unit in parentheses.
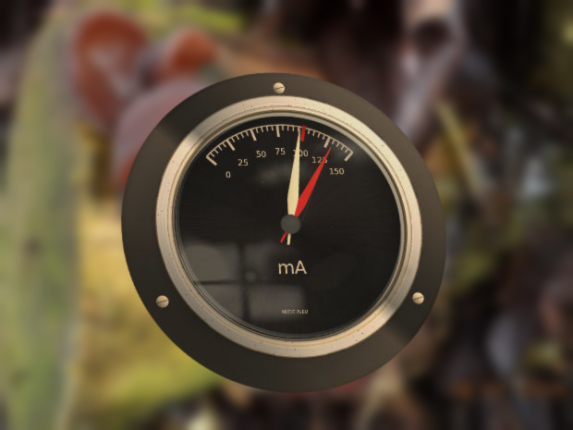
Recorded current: 95 (mA)
